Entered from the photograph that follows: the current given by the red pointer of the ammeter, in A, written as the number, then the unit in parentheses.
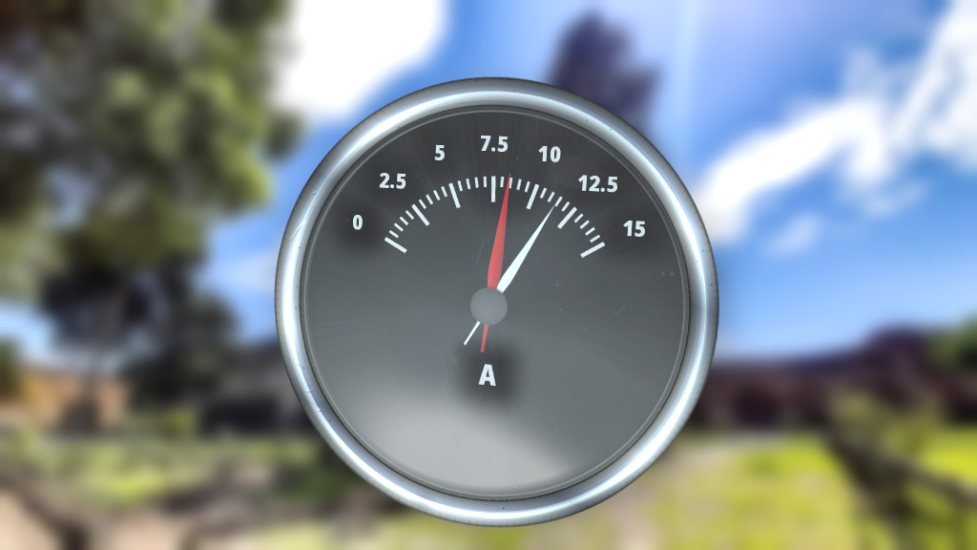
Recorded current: 8.5 (A)
